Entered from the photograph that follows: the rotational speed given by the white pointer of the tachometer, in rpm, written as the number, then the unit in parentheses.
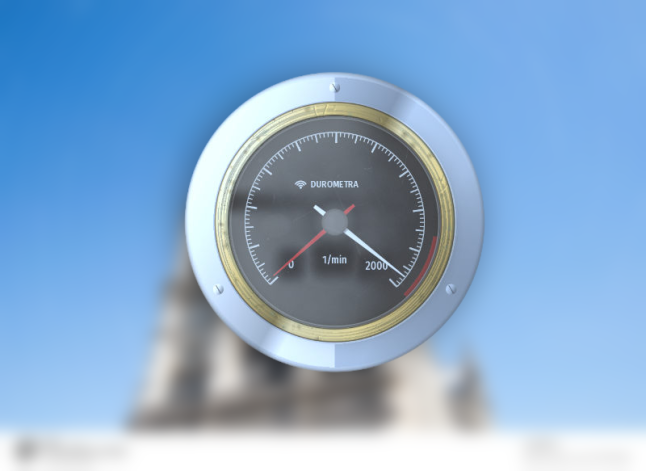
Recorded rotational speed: 1940 (rpm)
